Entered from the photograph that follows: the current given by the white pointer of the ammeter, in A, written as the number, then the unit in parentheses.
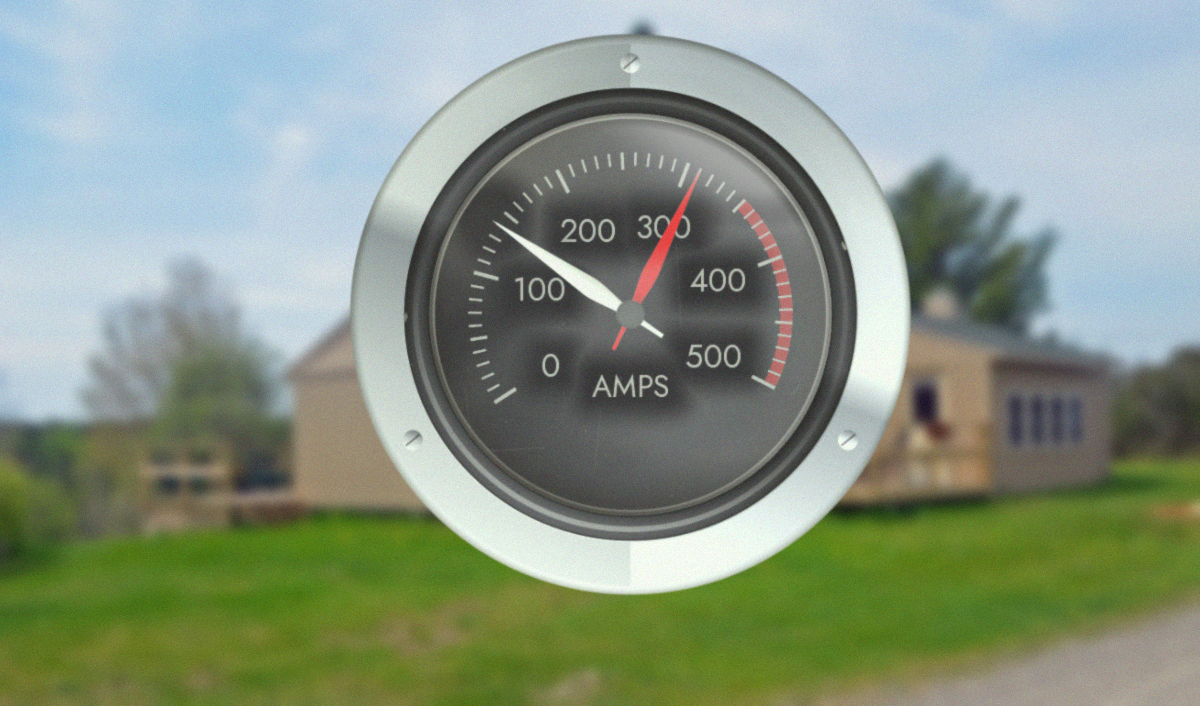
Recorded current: 140 (A)
